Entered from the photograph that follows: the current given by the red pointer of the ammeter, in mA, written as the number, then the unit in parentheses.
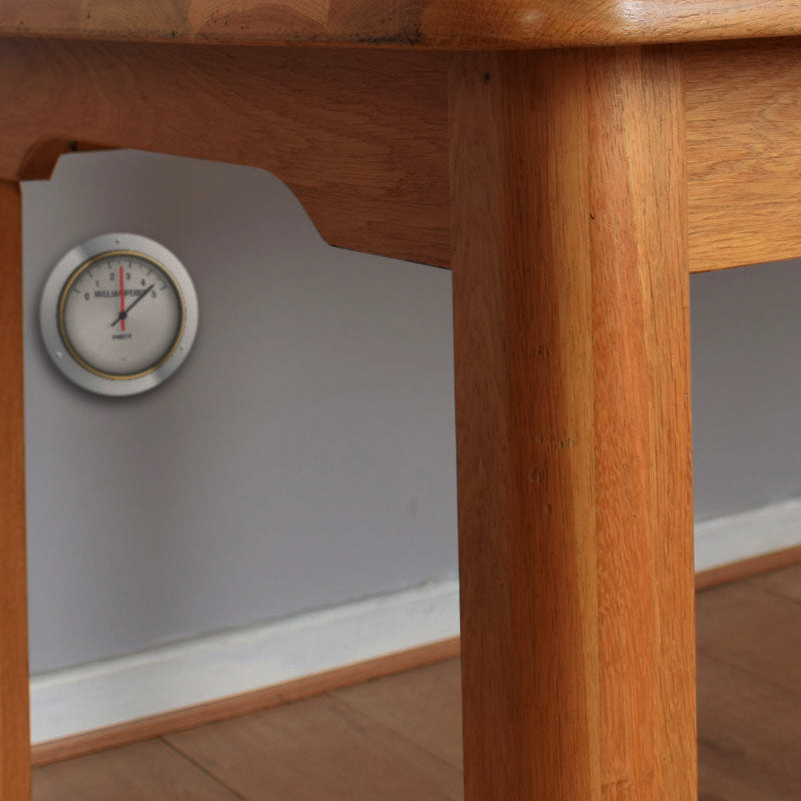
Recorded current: 2.5 (mA)
